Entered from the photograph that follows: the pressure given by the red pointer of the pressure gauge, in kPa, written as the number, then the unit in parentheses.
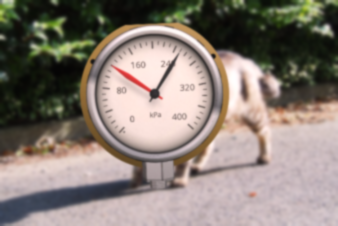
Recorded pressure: 120 (kPa)
